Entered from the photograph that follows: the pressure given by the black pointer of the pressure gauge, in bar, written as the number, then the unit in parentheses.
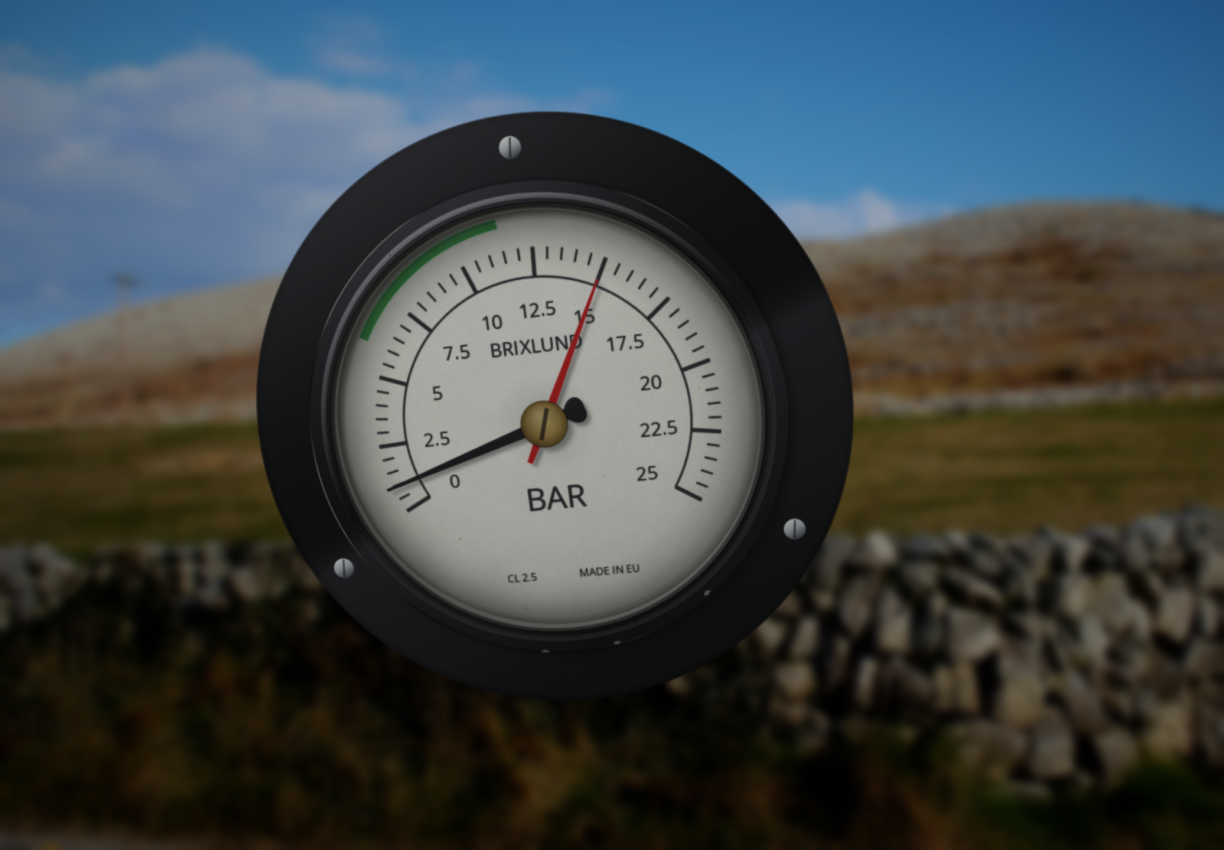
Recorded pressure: 1 (bar)
